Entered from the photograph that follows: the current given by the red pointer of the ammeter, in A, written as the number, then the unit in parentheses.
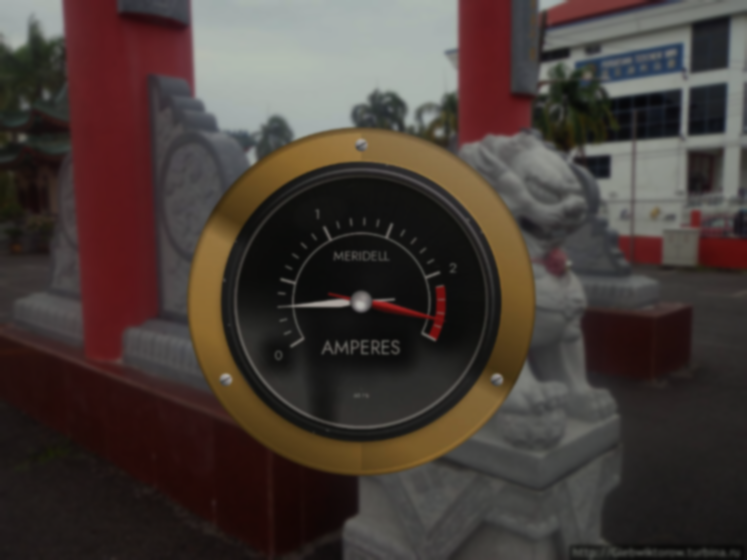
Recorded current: 2.35 (A)
